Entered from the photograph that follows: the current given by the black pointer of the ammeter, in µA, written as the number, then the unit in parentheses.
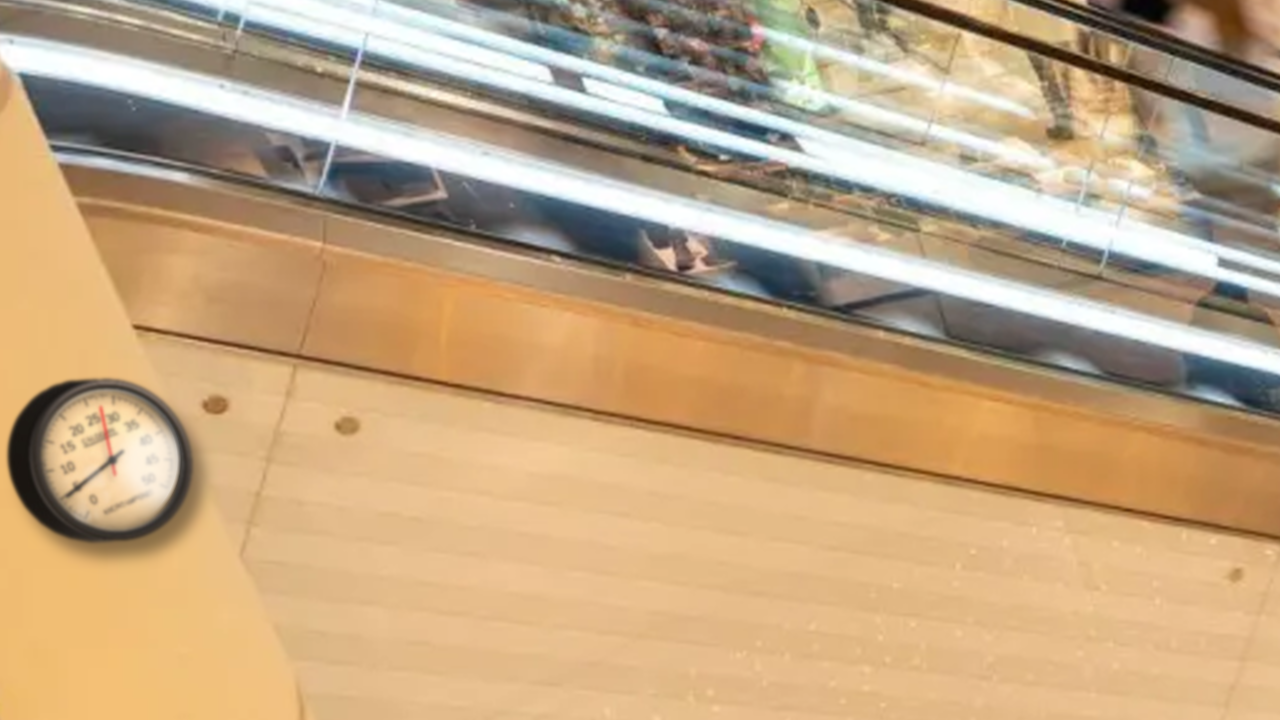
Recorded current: 5 (µA)
